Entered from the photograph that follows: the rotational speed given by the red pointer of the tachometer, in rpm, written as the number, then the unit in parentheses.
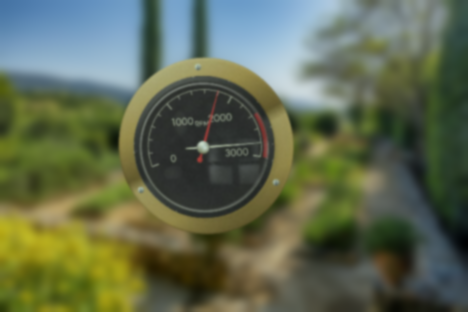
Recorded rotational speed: 1800 (rpm)
